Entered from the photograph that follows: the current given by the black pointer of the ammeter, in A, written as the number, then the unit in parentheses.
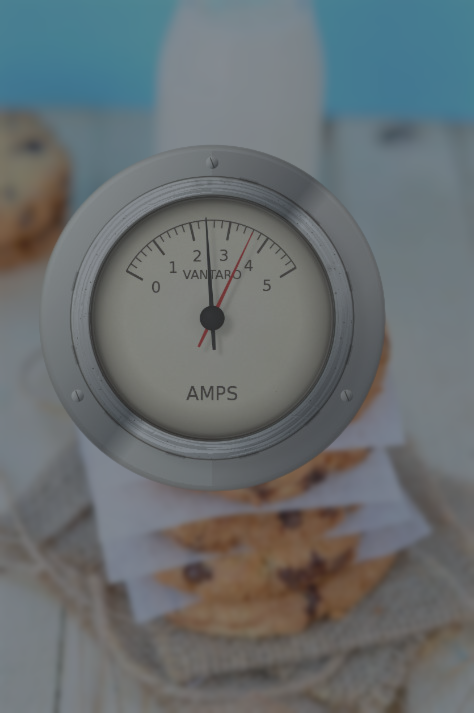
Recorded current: 2.4 (A)
